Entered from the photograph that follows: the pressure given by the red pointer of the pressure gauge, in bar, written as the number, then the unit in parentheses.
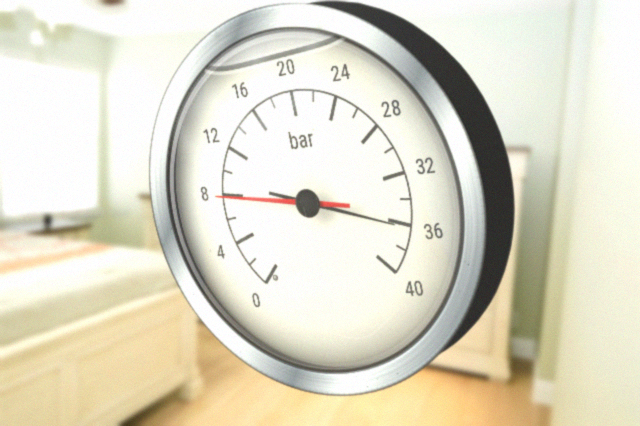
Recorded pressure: 8 (bar)
